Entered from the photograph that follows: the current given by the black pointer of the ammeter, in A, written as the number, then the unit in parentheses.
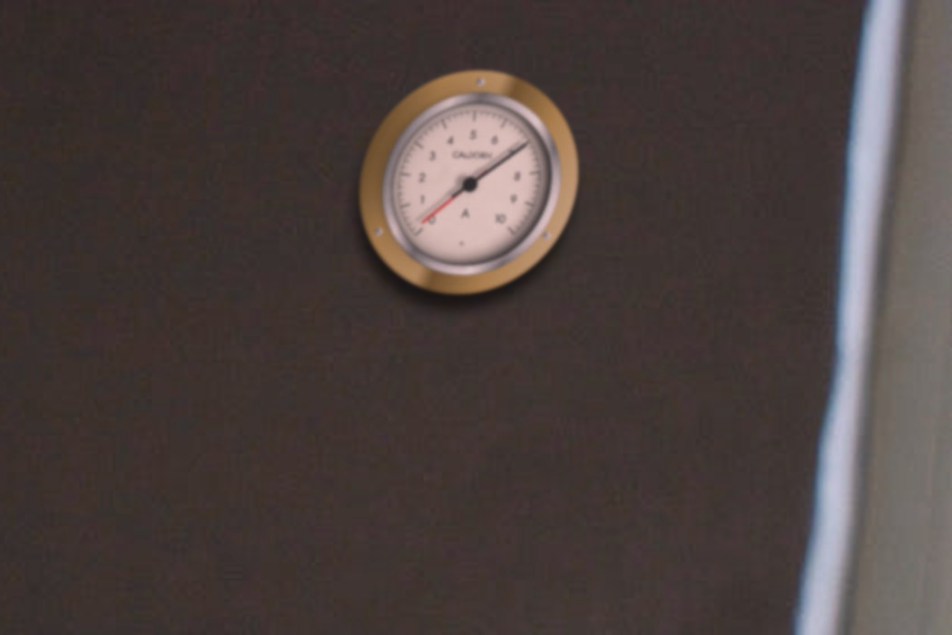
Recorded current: 7 (A)
